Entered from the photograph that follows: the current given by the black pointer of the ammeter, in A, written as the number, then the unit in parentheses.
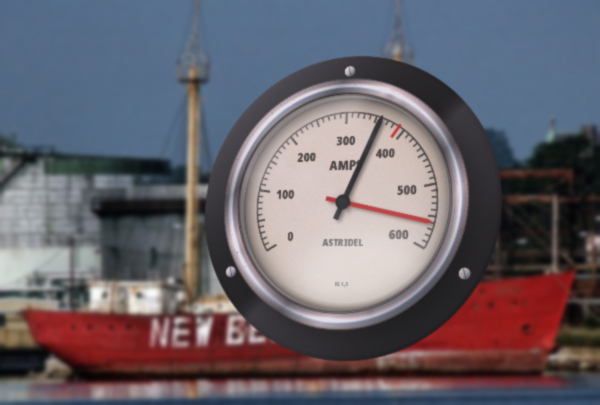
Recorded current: 360 (A)
